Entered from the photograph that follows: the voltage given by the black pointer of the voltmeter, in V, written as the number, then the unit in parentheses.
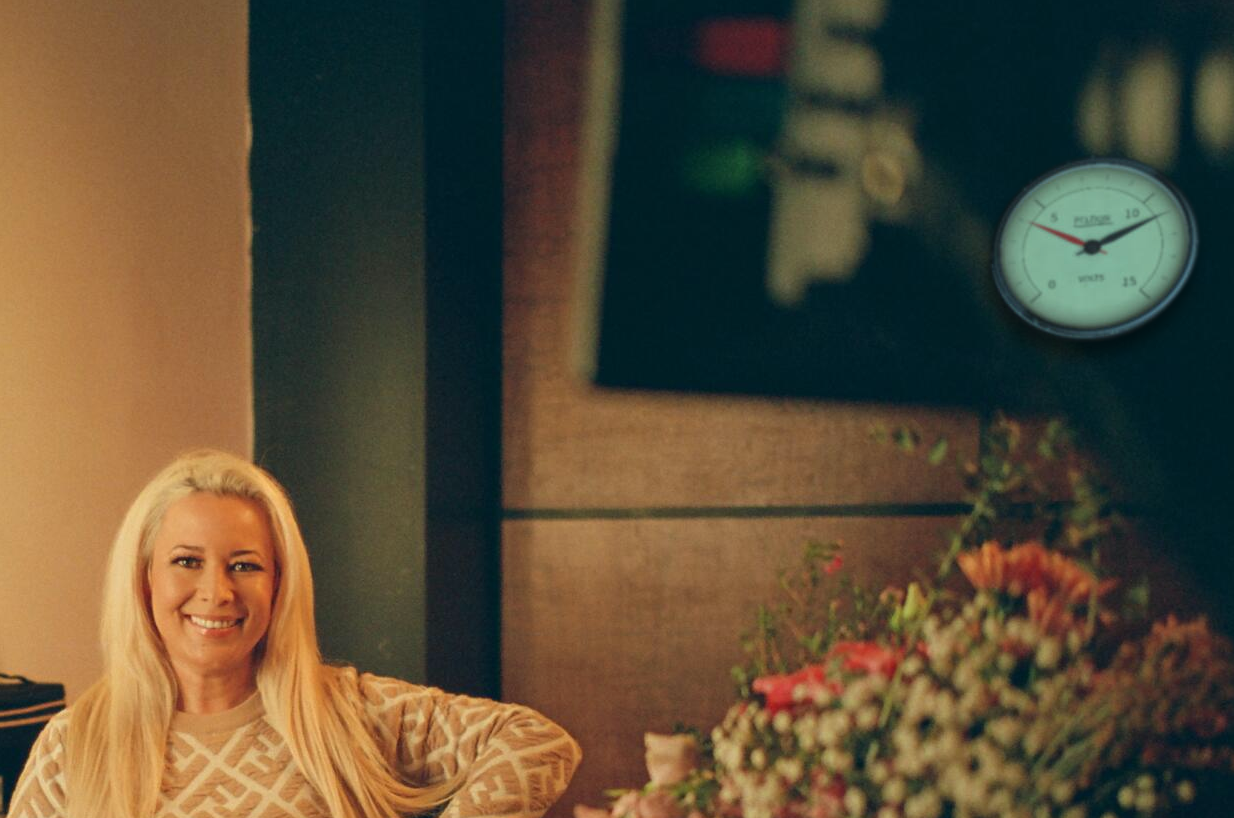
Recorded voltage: 11 (V)
